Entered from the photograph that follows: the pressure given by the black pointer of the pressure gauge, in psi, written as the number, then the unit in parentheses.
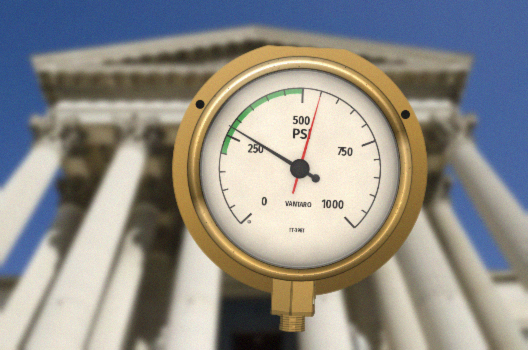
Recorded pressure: 275 (psi)
